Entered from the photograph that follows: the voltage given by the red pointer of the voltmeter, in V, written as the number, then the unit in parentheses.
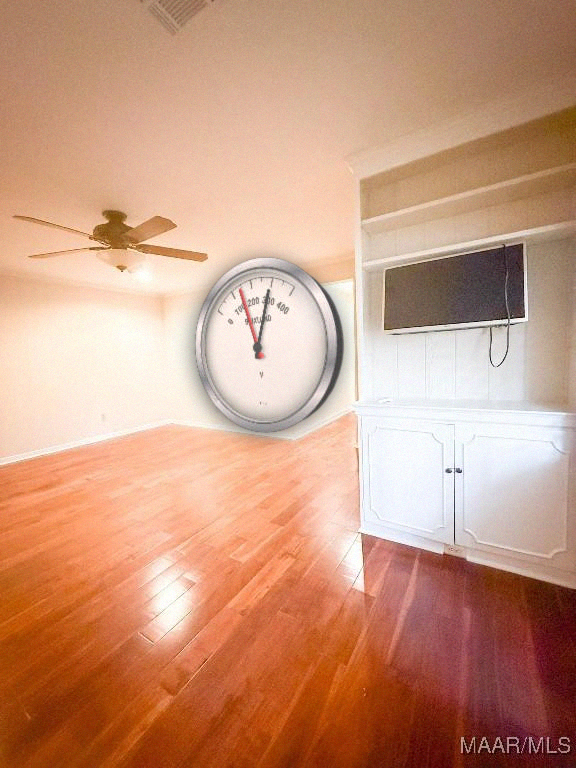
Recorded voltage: 150 (V)
